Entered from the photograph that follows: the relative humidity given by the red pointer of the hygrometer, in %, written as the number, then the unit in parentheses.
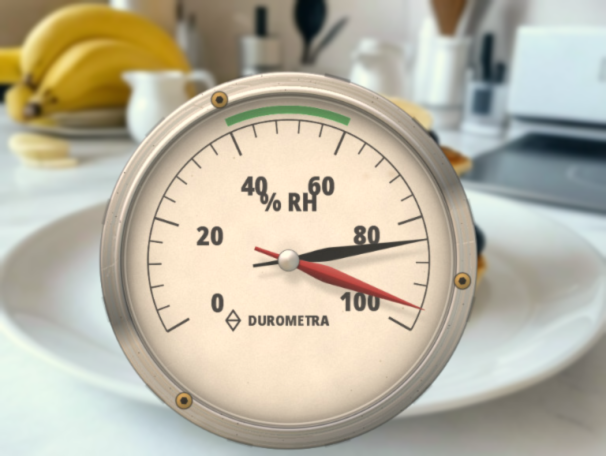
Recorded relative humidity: 96 (%)
